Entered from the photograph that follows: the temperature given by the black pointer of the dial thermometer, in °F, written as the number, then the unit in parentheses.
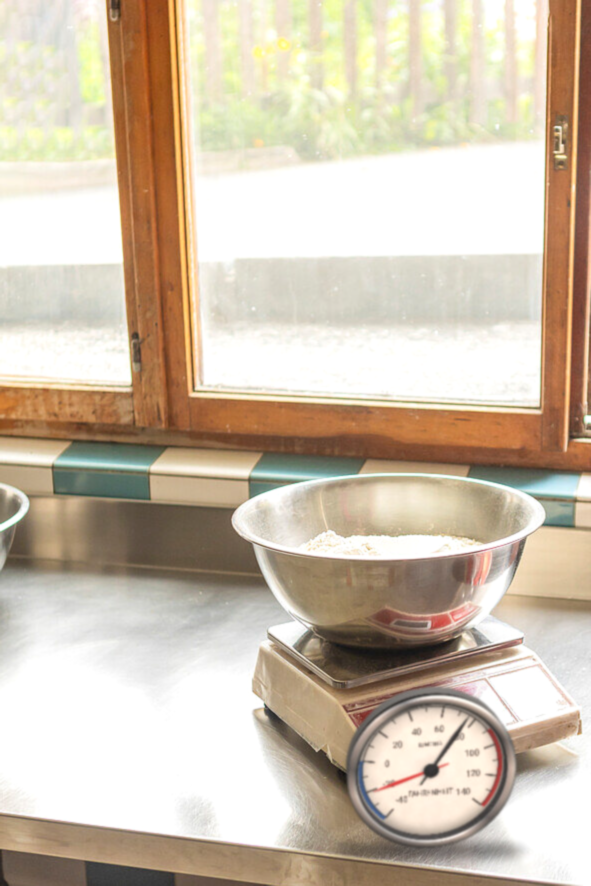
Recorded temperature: 75 (°F)
